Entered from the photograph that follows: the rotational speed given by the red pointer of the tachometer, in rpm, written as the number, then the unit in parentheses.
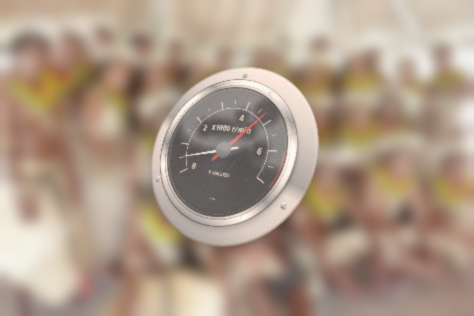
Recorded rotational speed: 4750 (rpm)
